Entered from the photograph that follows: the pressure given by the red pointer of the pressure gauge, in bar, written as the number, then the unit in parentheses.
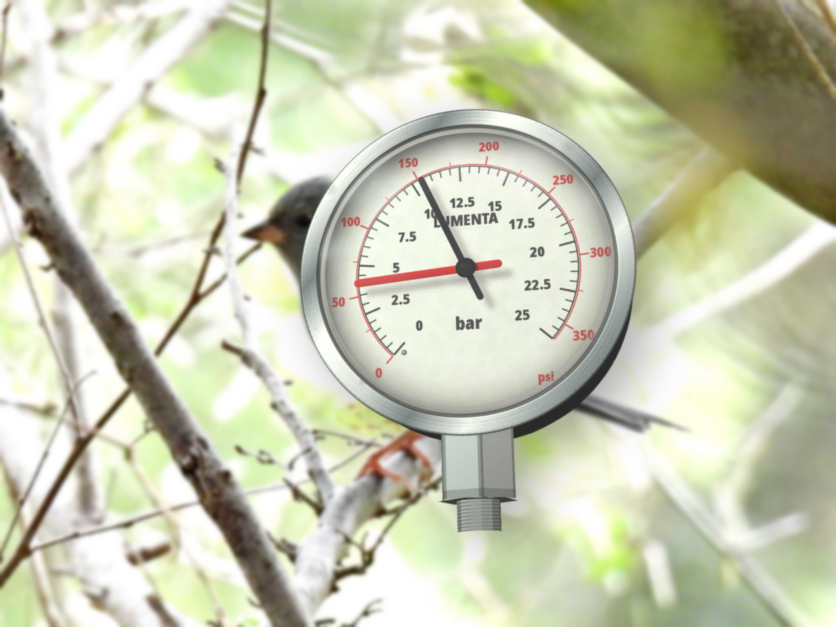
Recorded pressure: 4 (bar)
